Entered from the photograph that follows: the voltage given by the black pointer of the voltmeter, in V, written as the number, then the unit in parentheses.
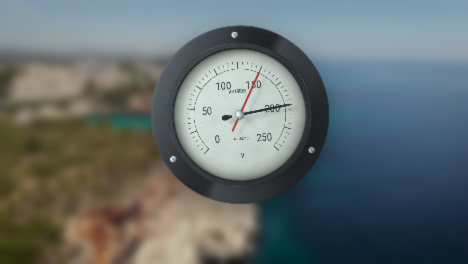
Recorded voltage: 200 (V)
